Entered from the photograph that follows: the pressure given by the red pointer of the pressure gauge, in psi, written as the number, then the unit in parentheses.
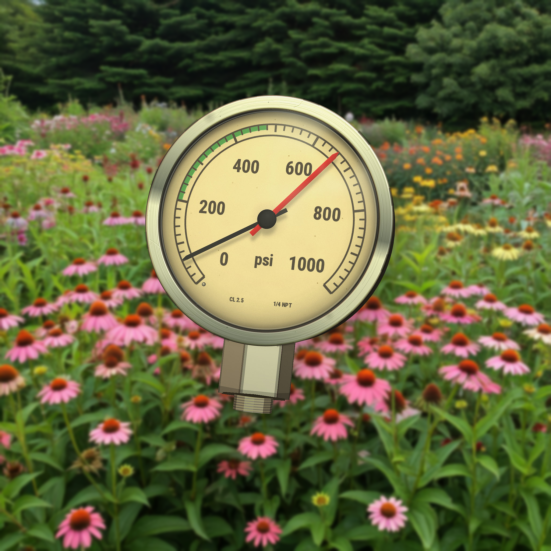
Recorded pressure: 660 (psi)
